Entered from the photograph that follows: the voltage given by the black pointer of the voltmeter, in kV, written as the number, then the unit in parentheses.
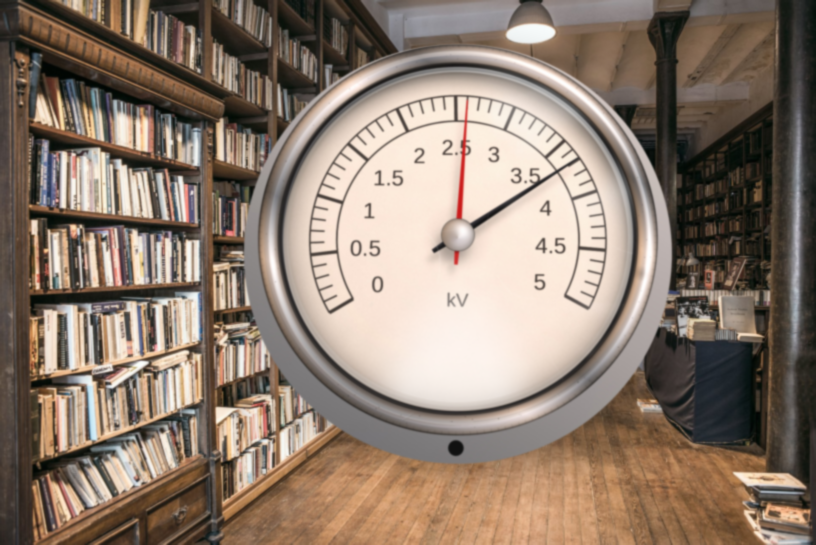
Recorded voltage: 3.7 (kV)
